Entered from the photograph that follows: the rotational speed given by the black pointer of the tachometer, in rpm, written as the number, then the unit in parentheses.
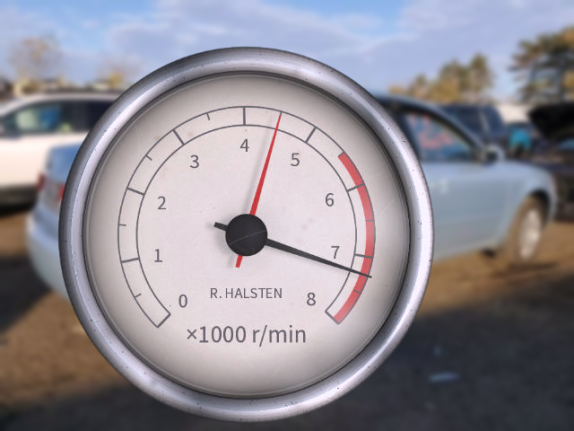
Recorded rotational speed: 7250 (rpm)
